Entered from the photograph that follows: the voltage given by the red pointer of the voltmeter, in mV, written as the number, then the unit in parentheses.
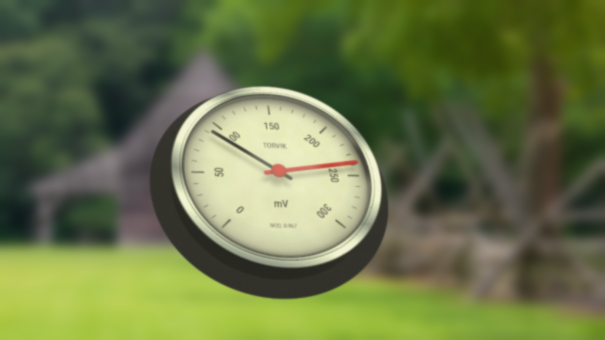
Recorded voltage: 240 (mV)
